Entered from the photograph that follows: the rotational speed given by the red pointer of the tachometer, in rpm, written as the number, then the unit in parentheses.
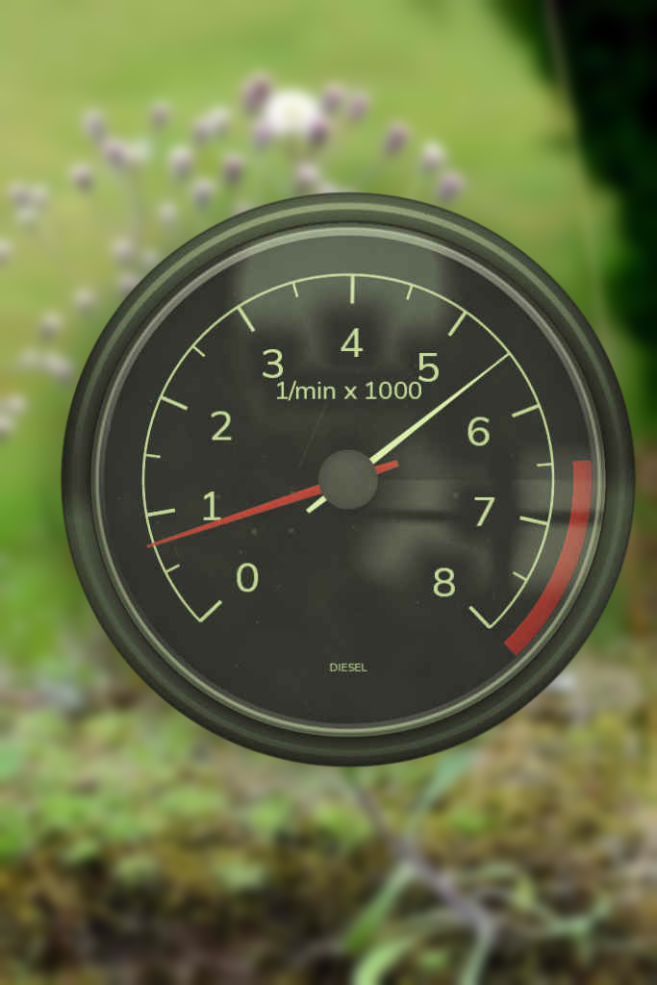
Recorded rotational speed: 750 (rpm)
